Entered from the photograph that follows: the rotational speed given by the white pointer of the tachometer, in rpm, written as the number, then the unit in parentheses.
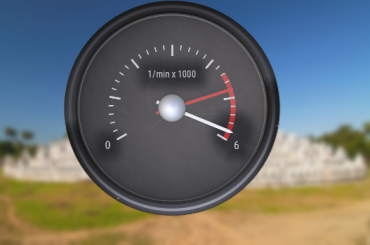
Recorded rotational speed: 5800 (rpm)
